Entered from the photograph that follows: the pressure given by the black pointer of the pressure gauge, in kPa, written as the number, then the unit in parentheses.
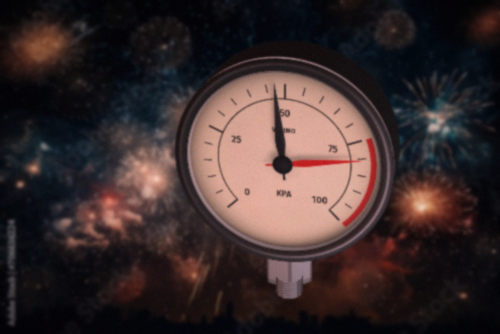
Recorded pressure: 47.5 (kPa)
